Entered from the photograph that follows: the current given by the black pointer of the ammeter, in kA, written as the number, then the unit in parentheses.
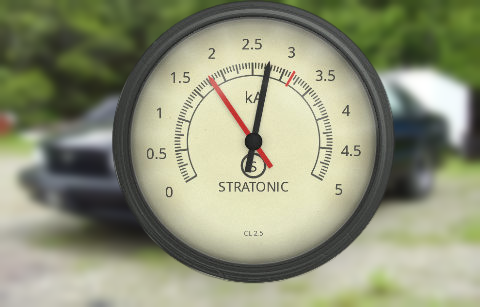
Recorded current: 2.75 (kA)
